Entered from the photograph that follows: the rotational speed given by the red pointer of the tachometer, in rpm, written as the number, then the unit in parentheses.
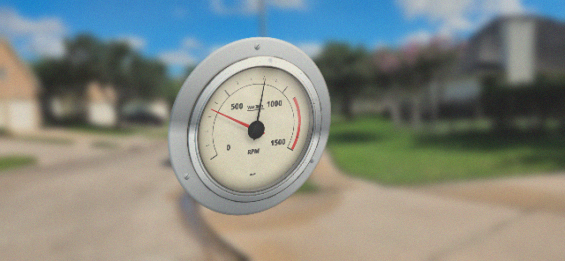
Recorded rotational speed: 350 (rpm)
